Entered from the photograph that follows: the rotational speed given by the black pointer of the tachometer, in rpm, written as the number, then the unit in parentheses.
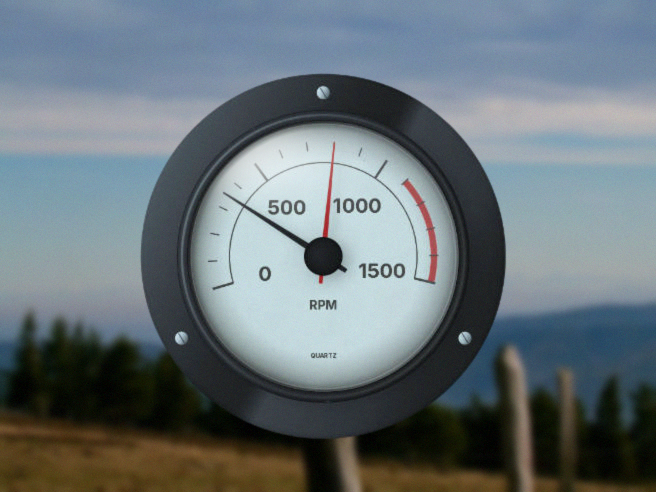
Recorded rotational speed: 350 (rpm)
